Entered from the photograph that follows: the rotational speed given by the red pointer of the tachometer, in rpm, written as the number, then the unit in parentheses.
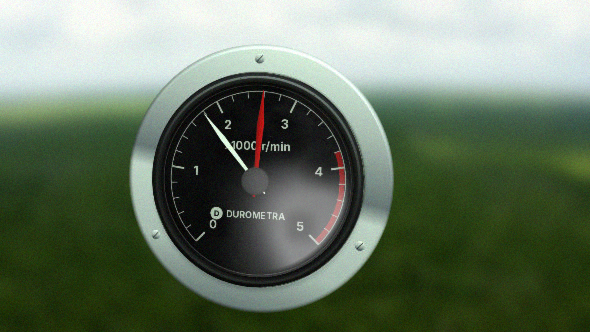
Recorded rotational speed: 2600 (rpm)
